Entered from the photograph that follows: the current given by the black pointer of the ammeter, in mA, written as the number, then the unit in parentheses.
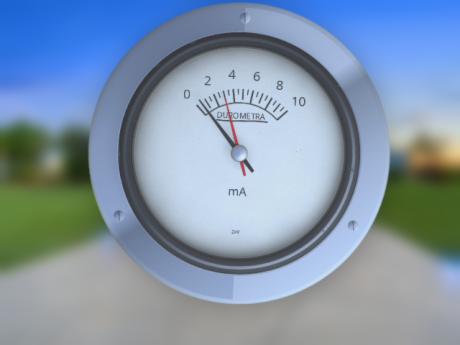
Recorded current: 0.5 (mA)
